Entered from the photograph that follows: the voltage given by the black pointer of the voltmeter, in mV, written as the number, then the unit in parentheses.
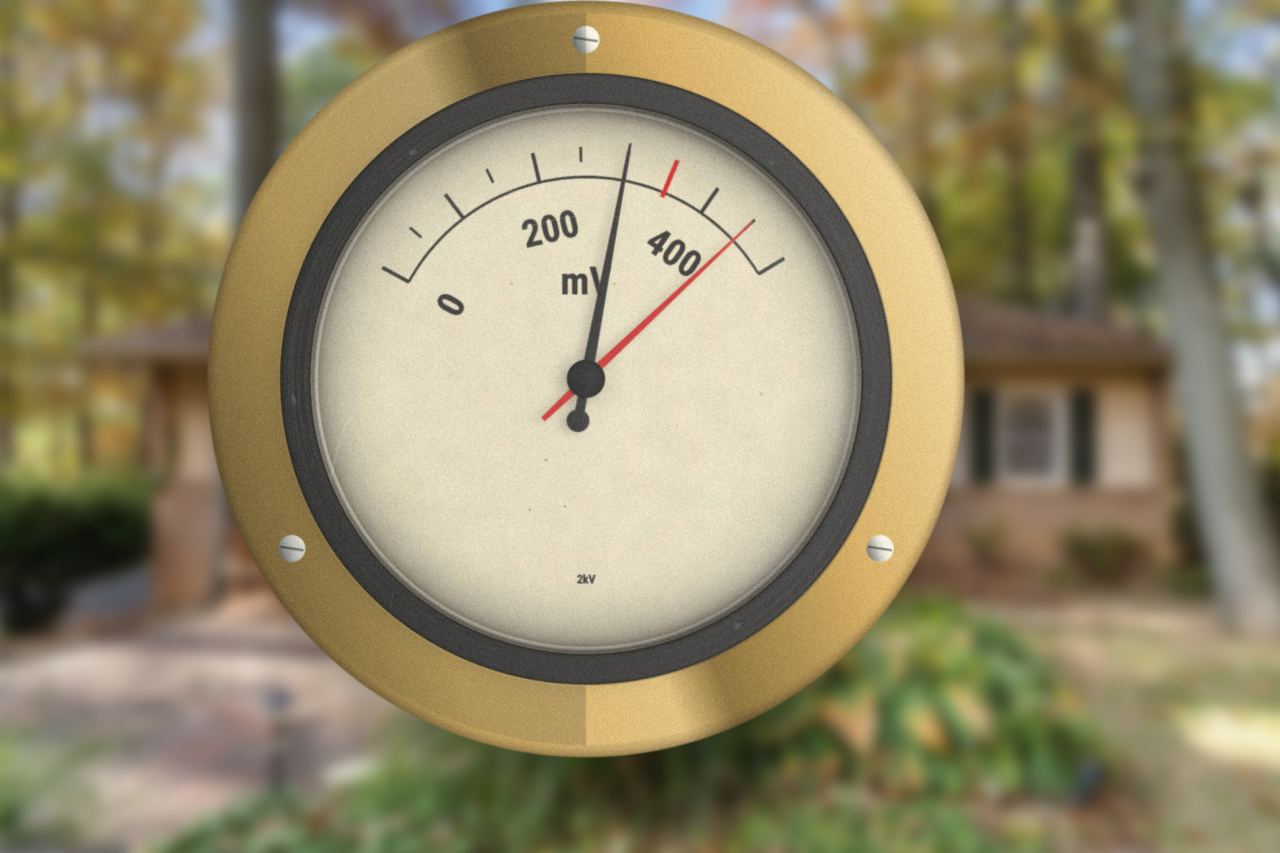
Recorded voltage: 300 (mV)
